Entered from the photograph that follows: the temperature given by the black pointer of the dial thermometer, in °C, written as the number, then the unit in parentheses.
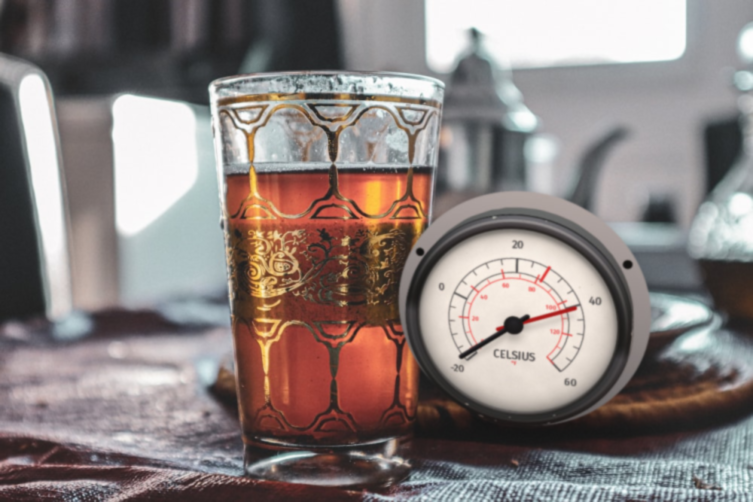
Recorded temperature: -18 (°C)
